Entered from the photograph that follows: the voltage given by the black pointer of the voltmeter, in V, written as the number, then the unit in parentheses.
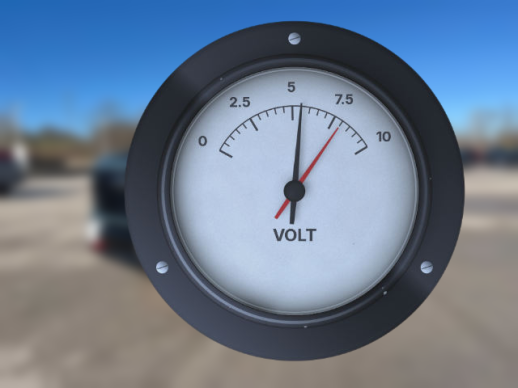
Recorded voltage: 5.5 (V)
